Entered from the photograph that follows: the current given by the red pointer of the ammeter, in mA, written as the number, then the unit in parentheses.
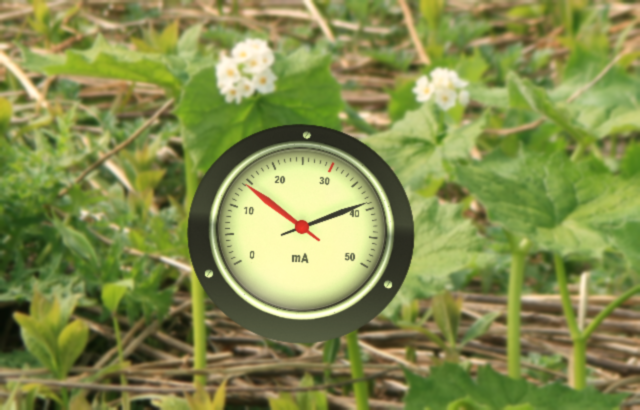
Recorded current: 14 (mA)
